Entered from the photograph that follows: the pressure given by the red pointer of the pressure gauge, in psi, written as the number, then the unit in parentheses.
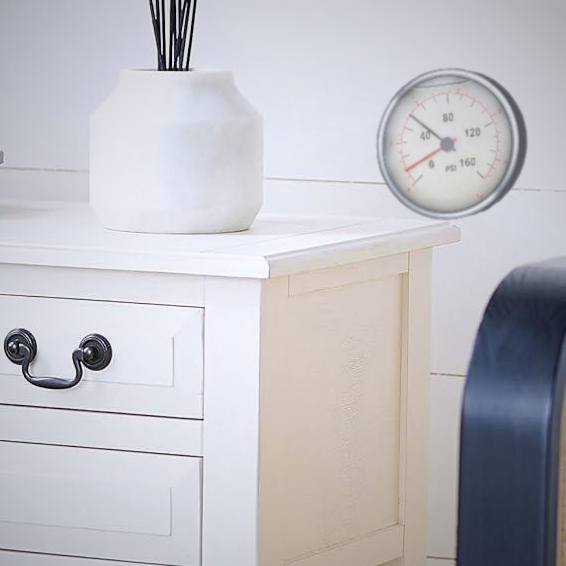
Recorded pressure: 10 (psi)
